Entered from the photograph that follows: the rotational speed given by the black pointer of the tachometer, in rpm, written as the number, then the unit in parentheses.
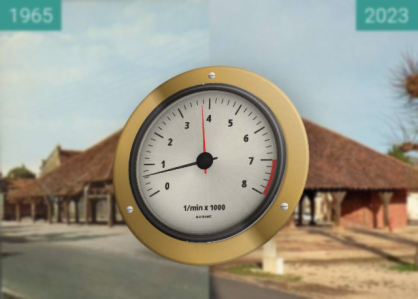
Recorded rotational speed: 600 (rpm)
